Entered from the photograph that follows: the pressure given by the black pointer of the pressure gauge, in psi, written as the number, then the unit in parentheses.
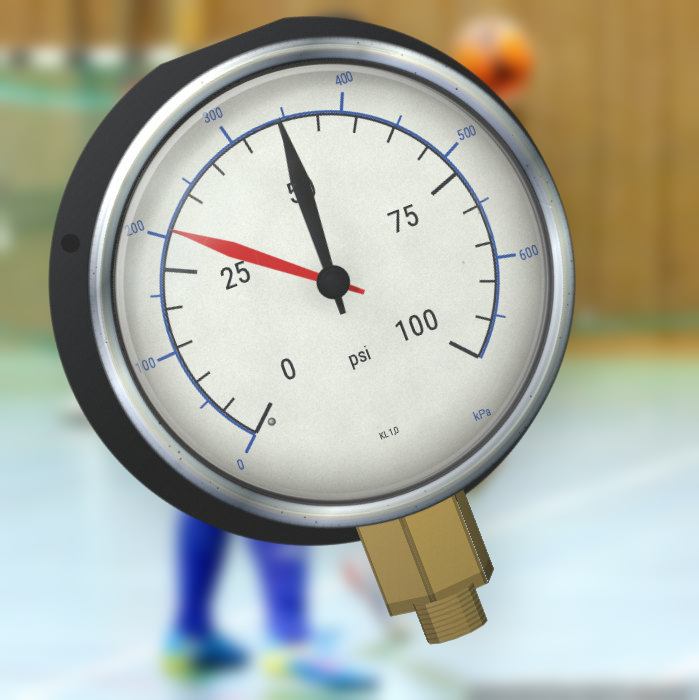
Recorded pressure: 50 (psi)
